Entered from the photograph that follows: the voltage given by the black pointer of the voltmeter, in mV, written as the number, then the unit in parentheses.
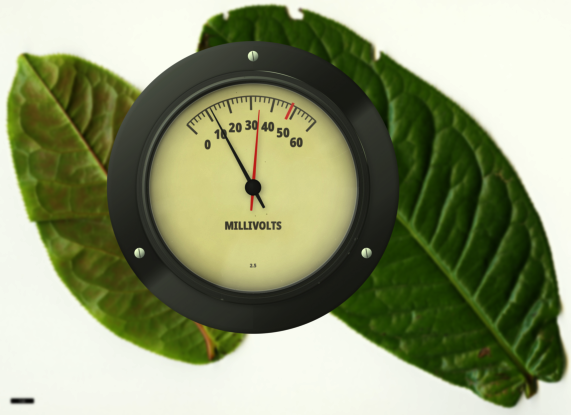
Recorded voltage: 12 (mV)
